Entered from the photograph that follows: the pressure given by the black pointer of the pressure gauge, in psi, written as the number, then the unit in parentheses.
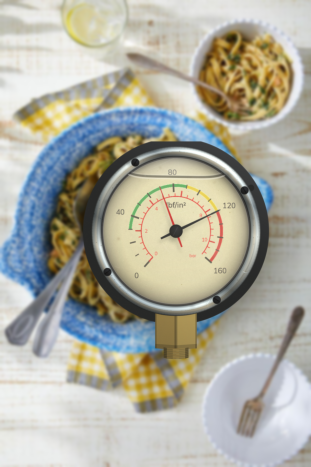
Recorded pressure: 120 (psi)
